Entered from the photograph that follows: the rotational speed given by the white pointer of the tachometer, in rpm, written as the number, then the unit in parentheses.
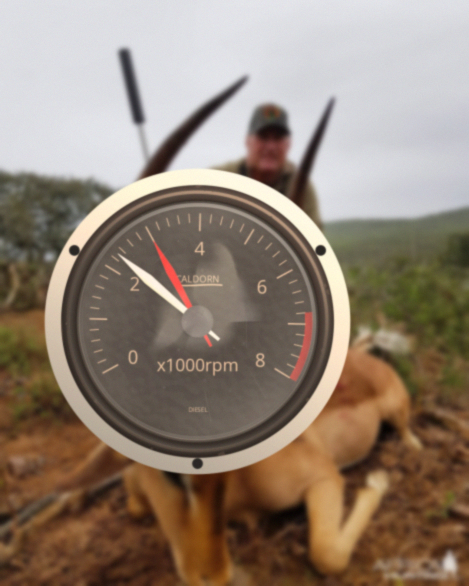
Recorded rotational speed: 2300 (rpm)
